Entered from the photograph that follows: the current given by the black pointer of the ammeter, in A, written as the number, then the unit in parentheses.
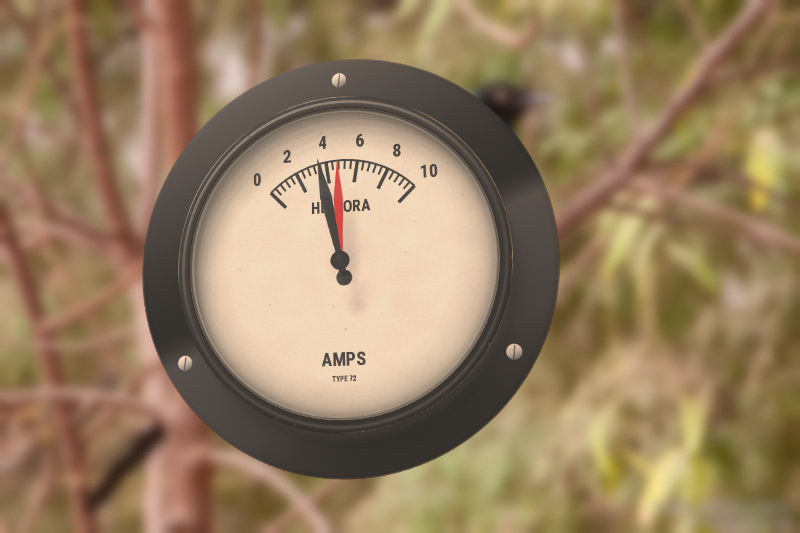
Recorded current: 3.6 (A)
